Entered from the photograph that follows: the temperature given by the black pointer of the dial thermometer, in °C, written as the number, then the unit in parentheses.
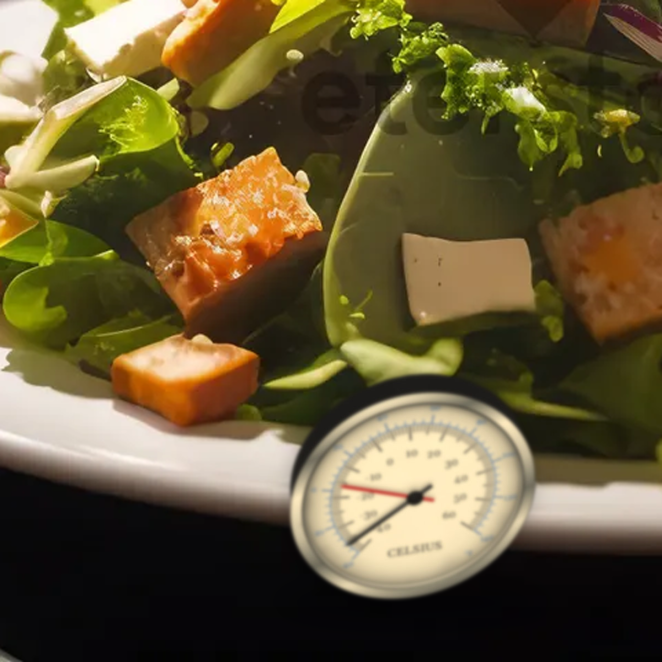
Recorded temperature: -35 (°C)
